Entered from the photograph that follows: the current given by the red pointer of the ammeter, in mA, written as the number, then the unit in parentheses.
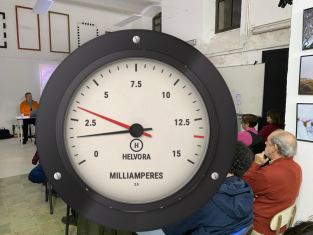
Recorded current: 3.25 (mA)
